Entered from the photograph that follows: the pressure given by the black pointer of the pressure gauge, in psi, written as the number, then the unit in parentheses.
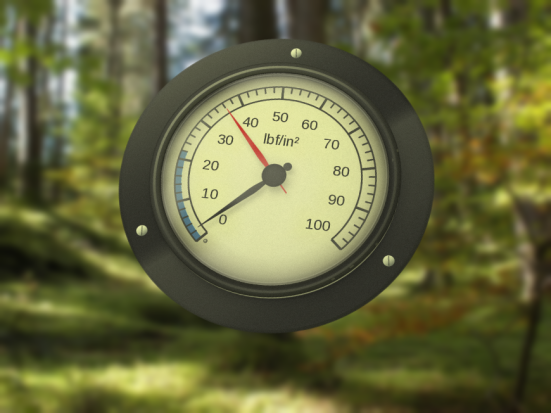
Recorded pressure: 2 (psi)
